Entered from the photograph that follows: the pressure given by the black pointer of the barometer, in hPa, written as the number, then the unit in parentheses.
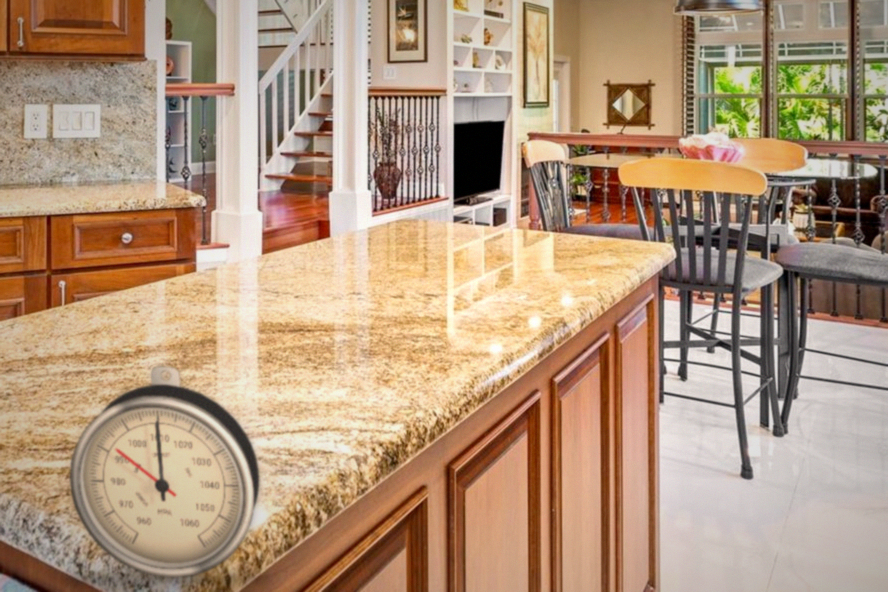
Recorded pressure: 1010 (hPa)
